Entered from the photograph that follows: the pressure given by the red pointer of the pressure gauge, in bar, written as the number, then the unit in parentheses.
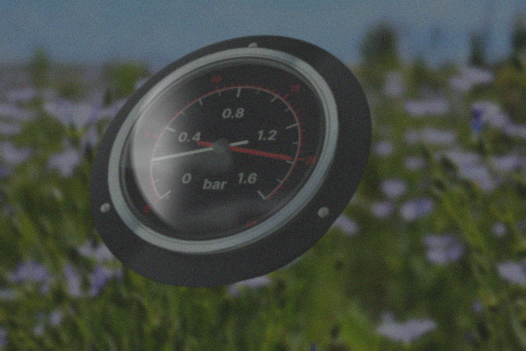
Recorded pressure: 1.4 (bar)
